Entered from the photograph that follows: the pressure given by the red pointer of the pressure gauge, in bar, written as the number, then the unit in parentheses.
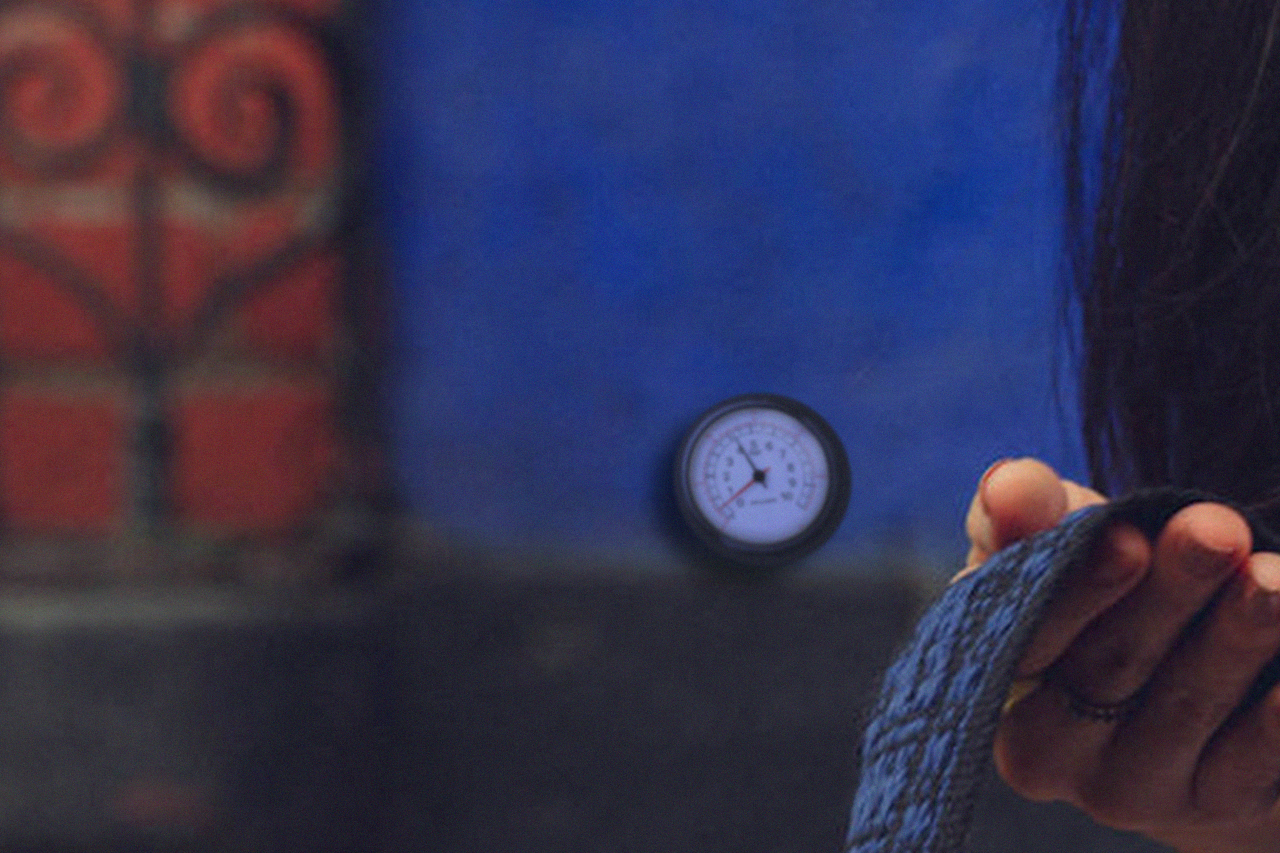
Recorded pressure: 0.5 (bar)
